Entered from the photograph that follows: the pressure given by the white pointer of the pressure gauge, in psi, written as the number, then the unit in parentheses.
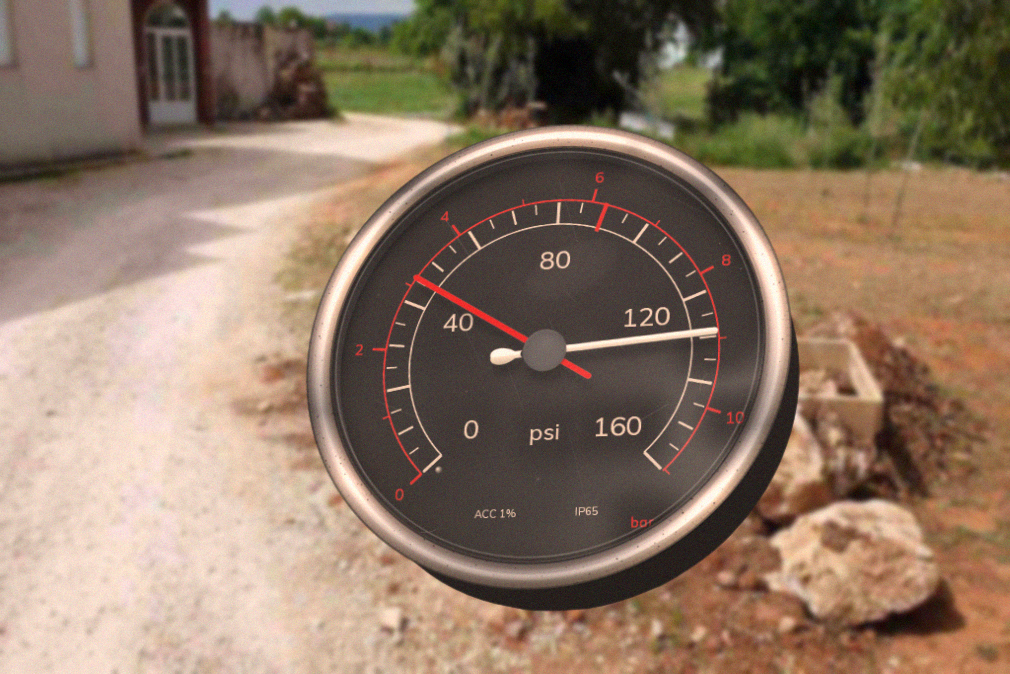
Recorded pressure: 130 (psi)
